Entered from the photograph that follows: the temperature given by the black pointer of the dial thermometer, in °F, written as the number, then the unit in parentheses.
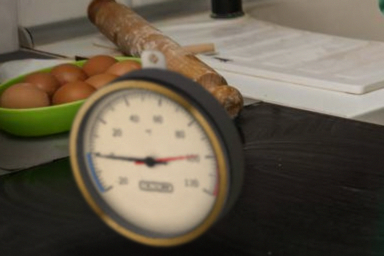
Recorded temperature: 0 (°F)
